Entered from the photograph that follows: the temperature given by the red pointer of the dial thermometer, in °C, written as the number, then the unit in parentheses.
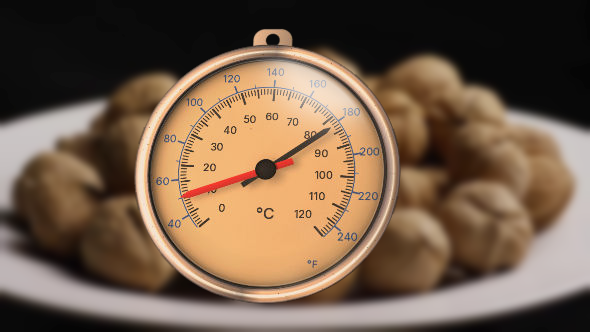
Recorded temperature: 10 (°C)
